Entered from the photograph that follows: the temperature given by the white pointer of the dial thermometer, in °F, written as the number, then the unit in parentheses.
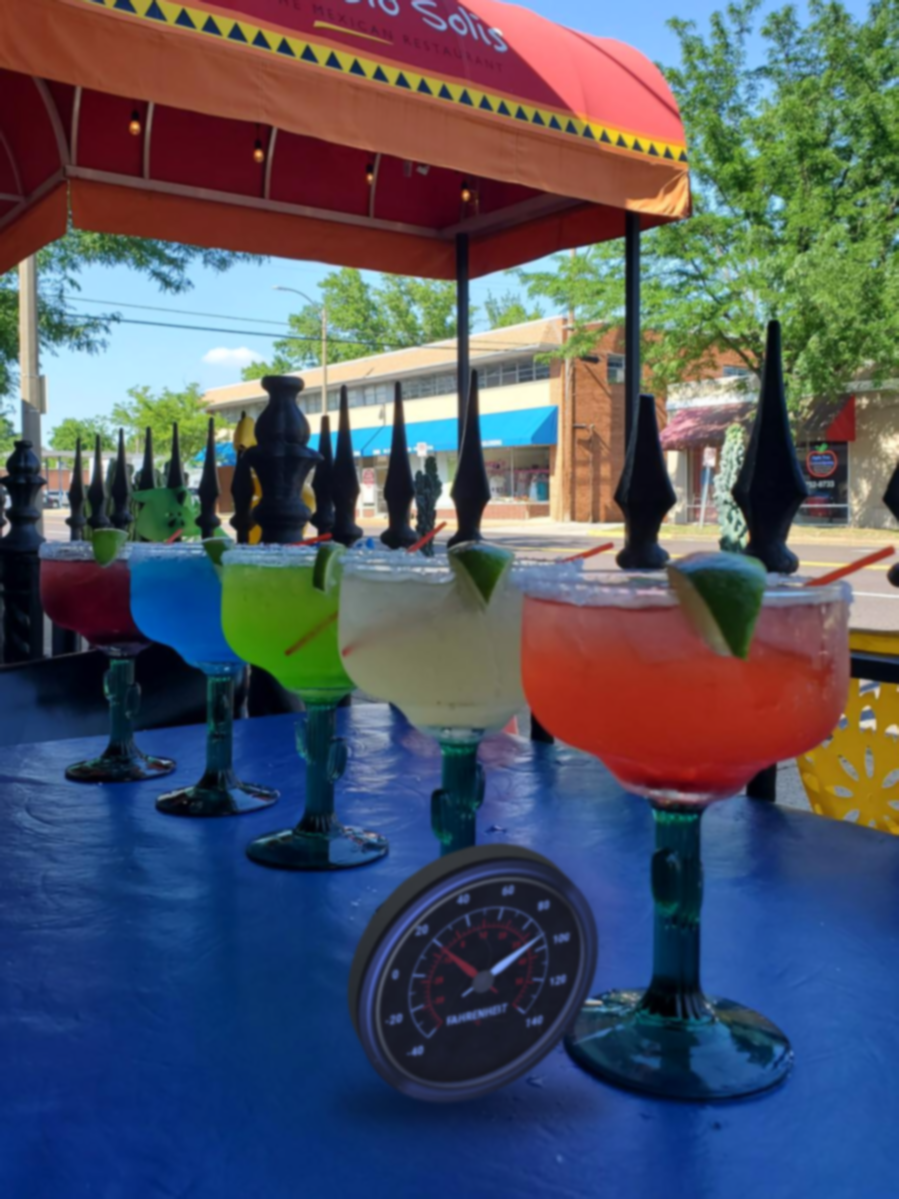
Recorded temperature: 90 (°F)
